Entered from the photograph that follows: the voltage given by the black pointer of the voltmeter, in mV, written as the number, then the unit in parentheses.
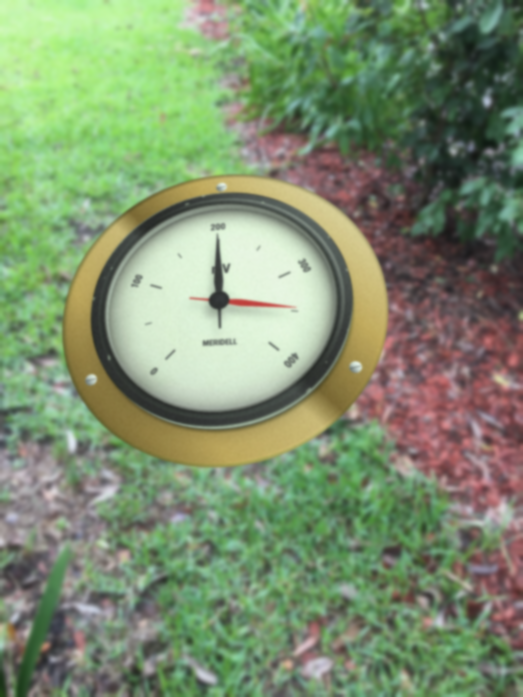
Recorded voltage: 200 (mV)
